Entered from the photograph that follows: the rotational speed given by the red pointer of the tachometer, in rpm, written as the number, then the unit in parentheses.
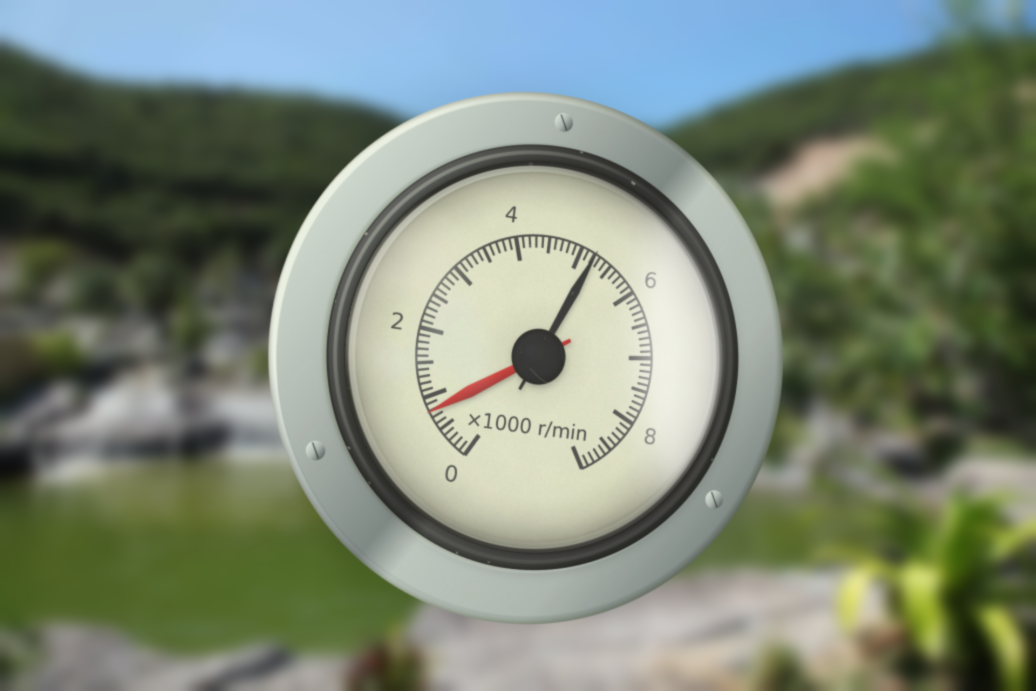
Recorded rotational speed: 800 (rpm)
